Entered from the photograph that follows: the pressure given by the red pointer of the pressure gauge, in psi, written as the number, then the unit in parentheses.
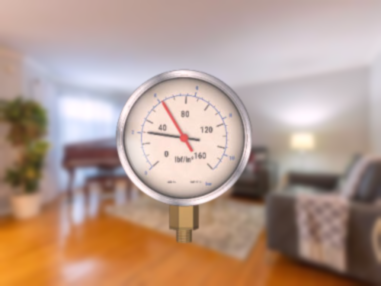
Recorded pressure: 60 (psi)
